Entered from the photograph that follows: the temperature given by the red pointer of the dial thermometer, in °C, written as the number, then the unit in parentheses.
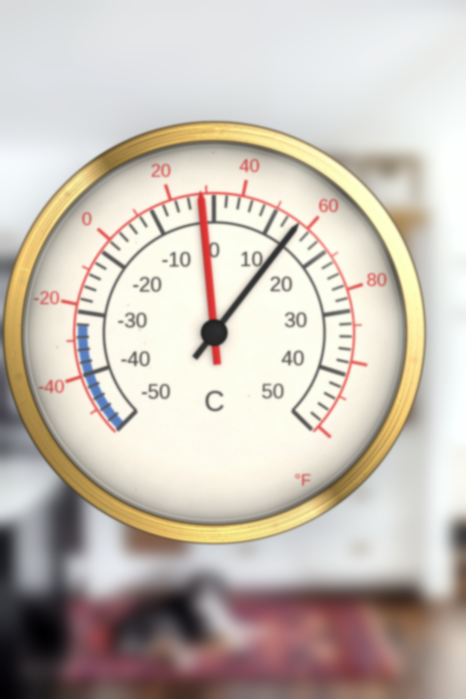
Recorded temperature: -2 (°C)
